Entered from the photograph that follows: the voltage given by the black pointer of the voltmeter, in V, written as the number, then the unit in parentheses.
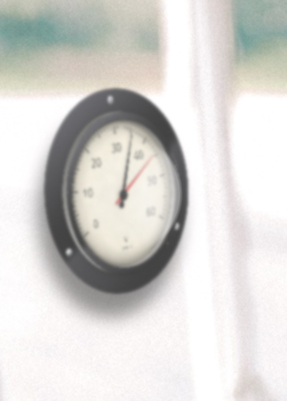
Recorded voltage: 35 (V)
